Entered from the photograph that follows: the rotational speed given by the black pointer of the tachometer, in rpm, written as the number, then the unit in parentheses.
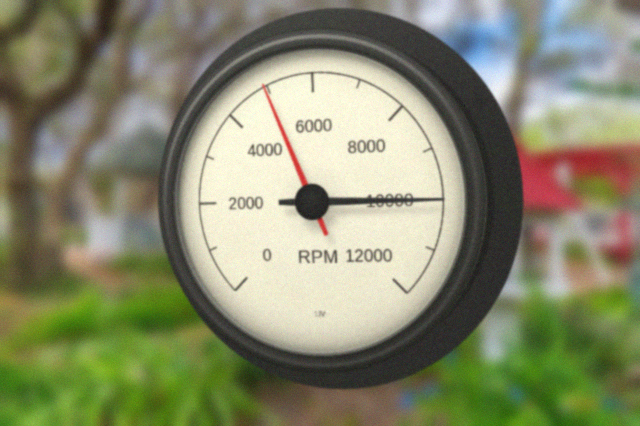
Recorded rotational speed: 10000 (rpm)
